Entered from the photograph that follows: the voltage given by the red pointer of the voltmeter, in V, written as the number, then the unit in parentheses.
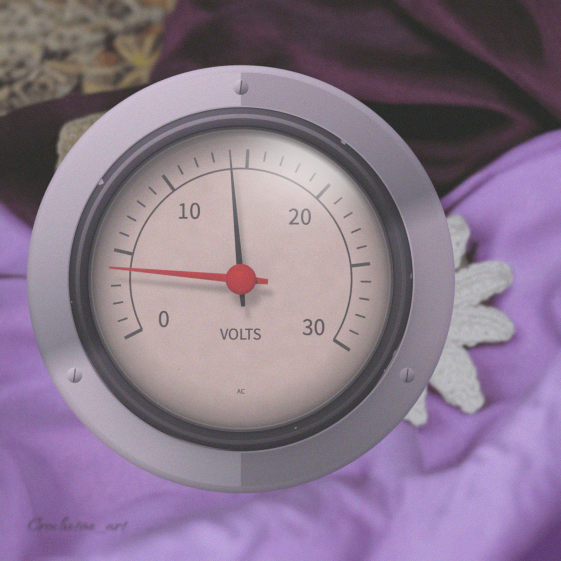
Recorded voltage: 4 (V)
